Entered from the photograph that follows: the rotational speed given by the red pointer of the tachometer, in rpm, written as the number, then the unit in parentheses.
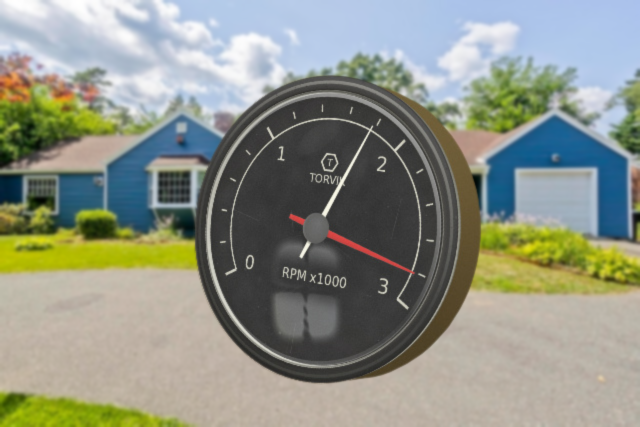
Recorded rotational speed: 2800 (rpm)
